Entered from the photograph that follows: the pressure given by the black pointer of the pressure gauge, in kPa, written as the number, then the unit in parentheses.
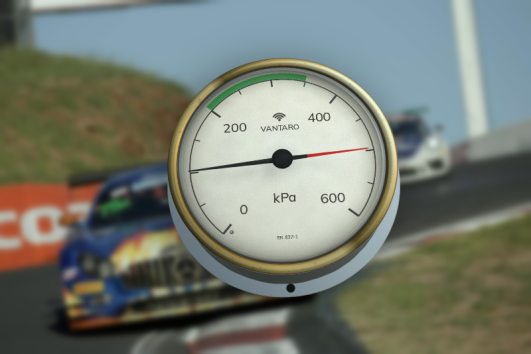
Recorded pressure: 100 (kPa)
